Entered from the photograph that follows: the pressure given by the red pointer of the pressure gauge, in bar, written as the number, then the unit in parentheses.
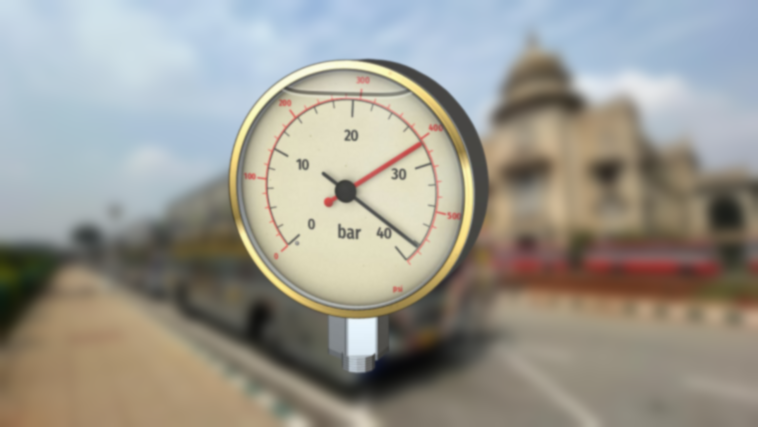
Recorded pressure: 28 (bar)
